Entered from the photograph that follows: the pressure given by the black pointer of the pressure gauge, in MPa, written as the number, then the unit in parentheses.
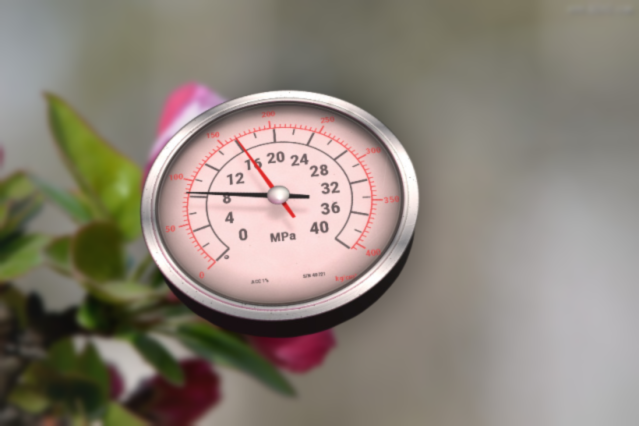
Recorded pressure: 8 (MPa)
